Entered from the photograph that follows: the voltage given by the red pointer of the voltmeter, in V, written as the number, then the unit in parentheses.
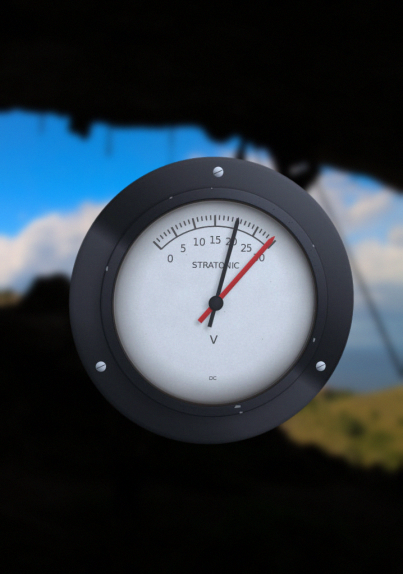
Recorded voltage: 29 (V)
